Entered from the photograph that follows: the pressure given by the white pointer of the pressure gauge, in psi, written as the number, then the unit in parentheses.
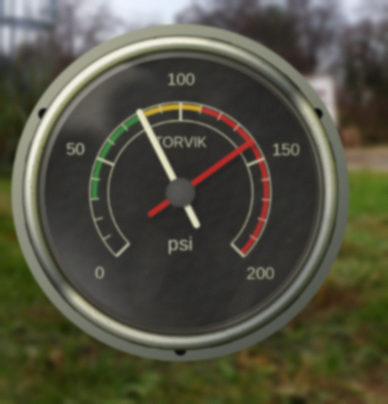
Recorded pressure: 80 (psi)
